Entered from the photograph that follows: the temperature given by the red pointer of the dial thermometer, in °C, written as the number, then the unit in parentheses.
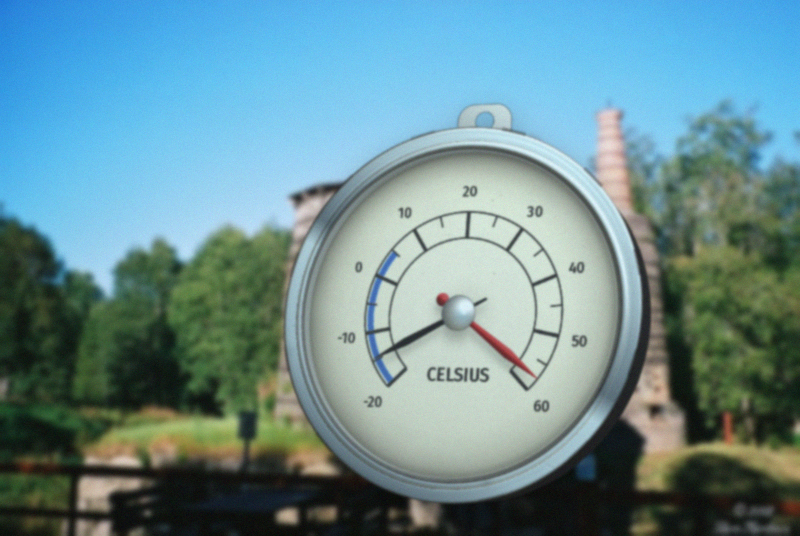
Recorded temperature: 57.5 (°C)
